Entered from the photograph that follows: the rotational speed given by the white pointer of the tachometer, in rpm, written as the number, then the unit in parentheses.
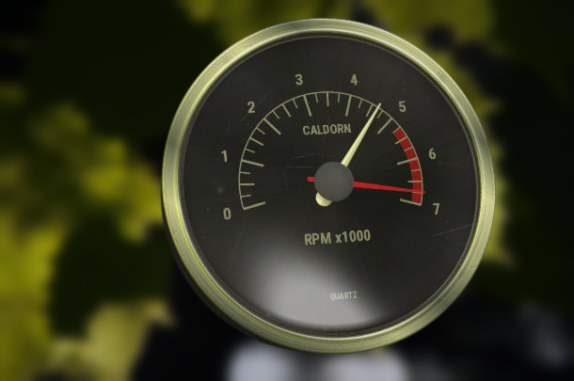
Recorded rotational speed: 4625 (rpm)
